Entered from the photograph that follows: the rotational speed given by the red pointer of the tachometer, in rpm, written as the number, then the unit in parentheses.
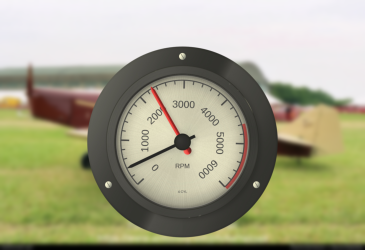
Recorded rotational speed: 2300 (rpm)
